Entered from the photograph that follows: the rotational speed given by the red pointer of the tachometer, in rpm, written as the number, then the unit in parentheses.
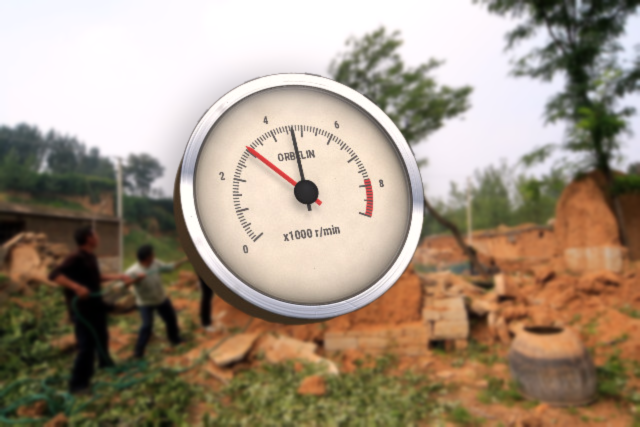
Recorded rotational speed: 3000 (rpm)
